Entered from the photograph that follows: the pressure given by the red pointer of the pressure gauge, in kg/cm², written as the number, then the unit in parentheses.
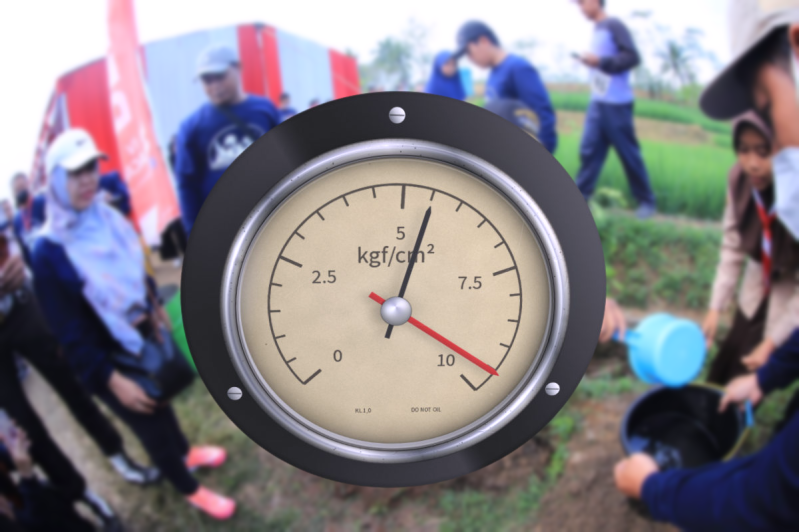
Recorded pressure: 9.5 (kg/cm²)
